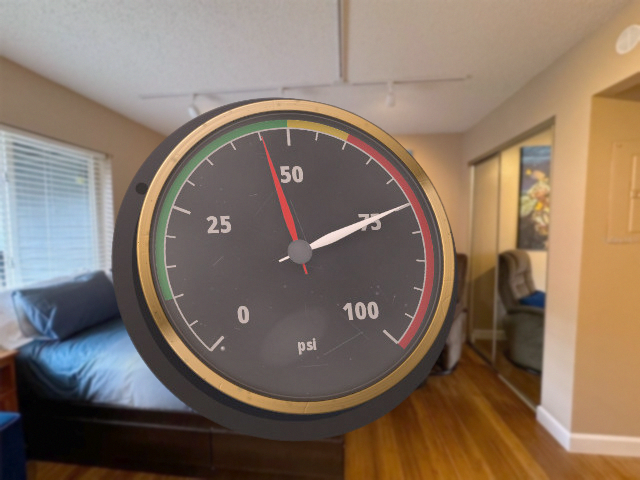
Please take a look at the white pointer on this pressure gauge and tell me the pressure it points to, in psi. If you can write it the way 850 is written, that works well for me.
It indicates 75
